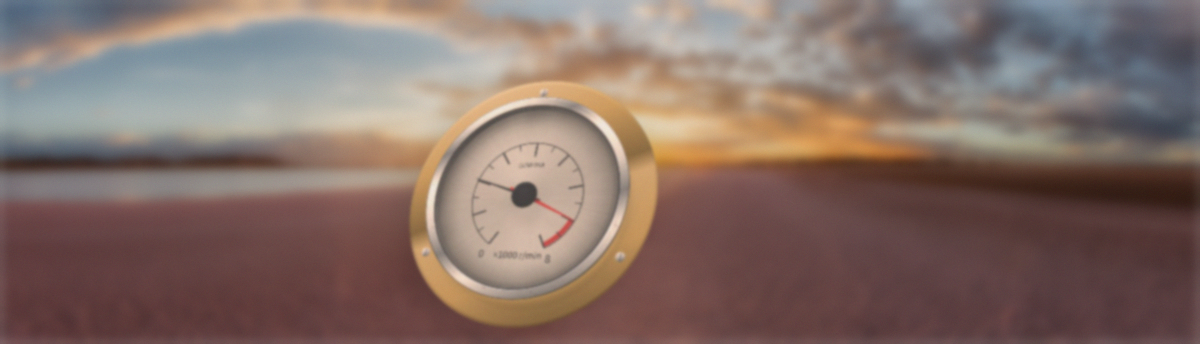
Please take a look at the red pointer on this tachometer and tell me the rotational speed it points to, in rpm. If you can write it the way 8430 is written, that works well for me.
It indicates 7000
